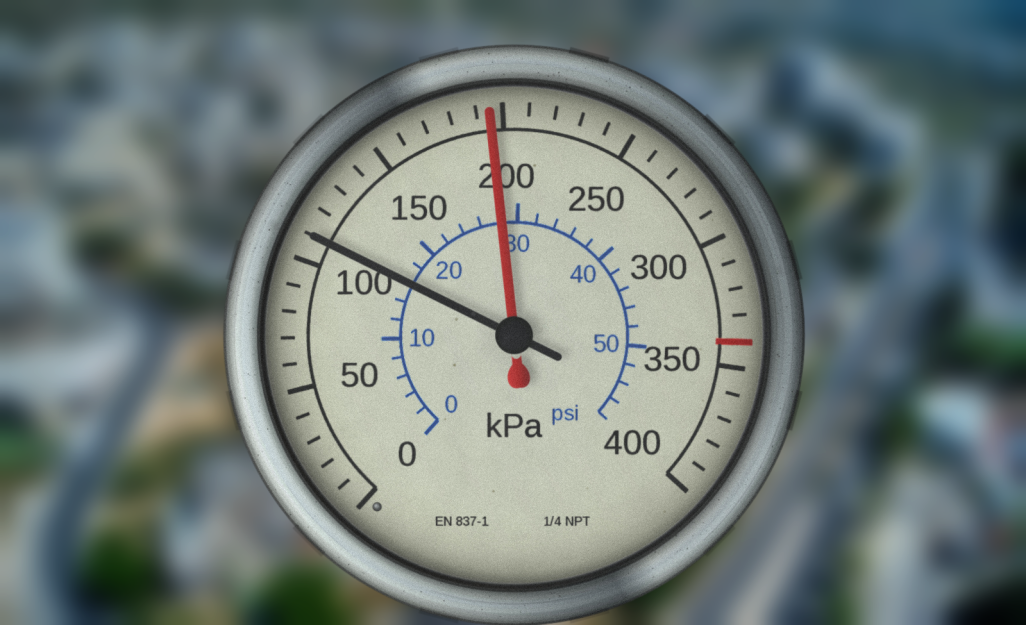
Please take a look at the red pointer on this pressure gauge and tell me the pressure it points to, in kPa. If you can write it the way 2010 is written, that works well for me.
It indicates 195
